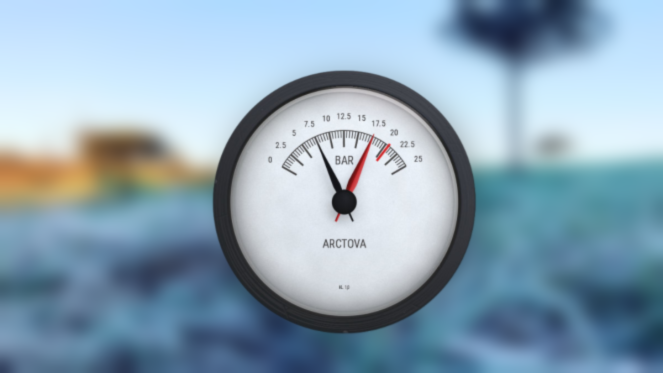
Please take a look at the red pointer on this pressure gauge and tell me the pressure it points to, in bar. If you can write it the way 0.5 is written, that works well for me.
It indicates 17.5
